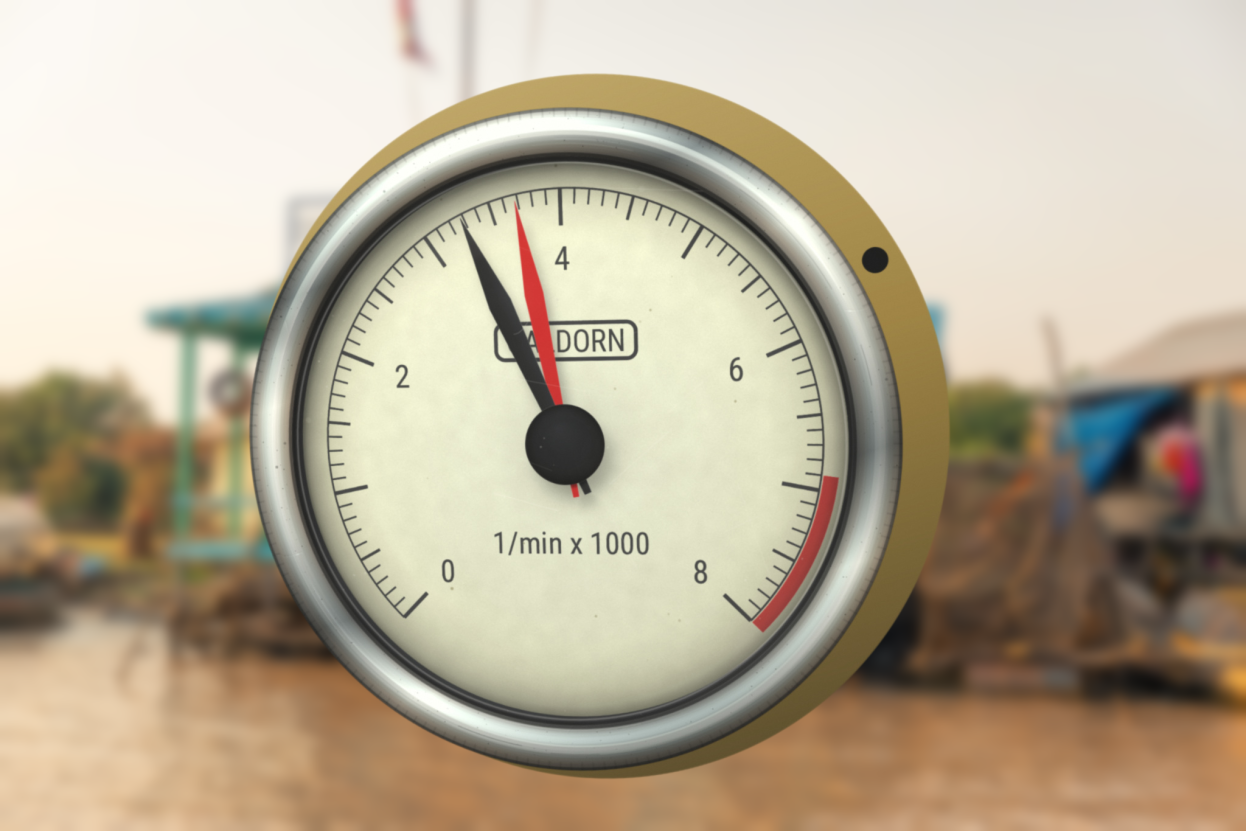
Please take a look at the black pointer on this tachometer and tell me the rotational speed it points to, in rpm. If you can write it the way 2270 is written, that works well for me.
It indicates 3300
